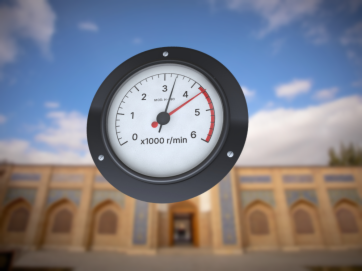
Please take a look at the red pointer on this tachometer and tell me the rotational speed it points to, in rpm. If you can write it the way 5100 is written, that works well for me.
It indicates 4400
